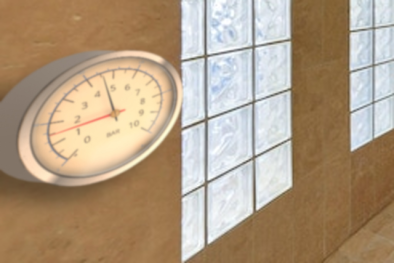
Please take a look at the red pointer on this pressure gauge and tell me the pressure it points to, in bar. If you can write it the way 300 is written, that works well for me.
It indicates 1.5
